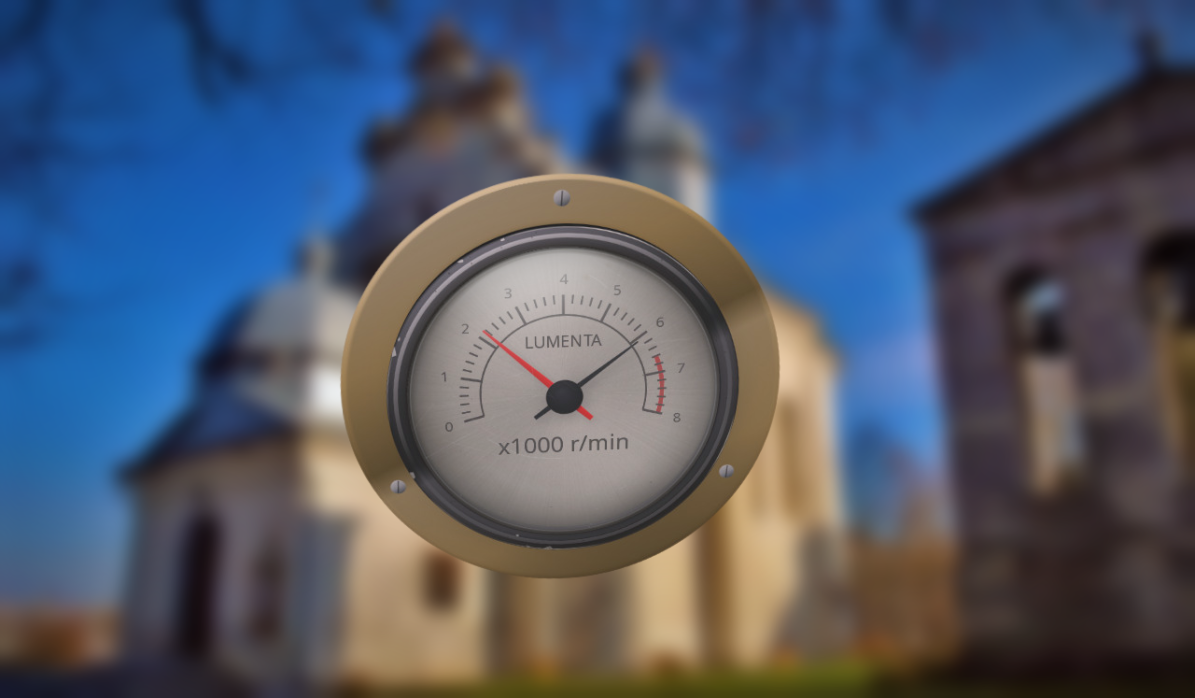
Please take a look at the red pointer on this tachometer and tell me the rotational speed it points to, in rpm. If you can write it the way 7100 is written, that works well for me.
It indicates 2200
